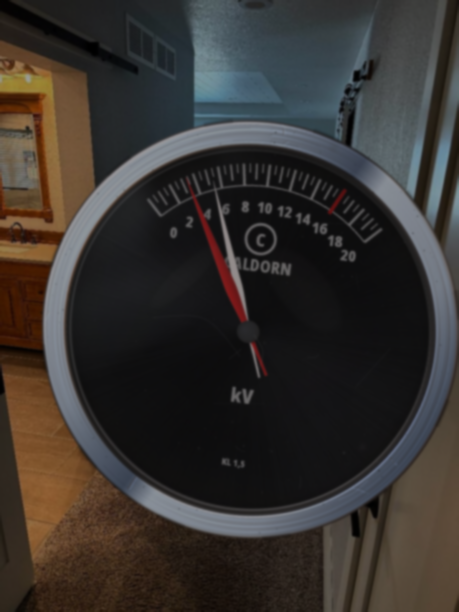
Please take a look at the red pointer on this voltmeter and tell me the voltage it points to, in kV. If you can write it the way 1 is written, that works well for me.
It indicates 3.5
